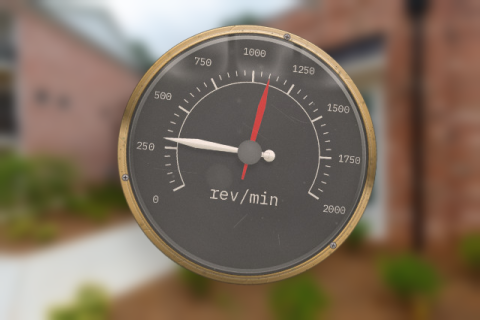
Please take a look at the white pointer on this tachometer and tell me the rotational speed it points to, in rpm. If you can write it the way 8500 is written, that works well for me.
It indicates 300
